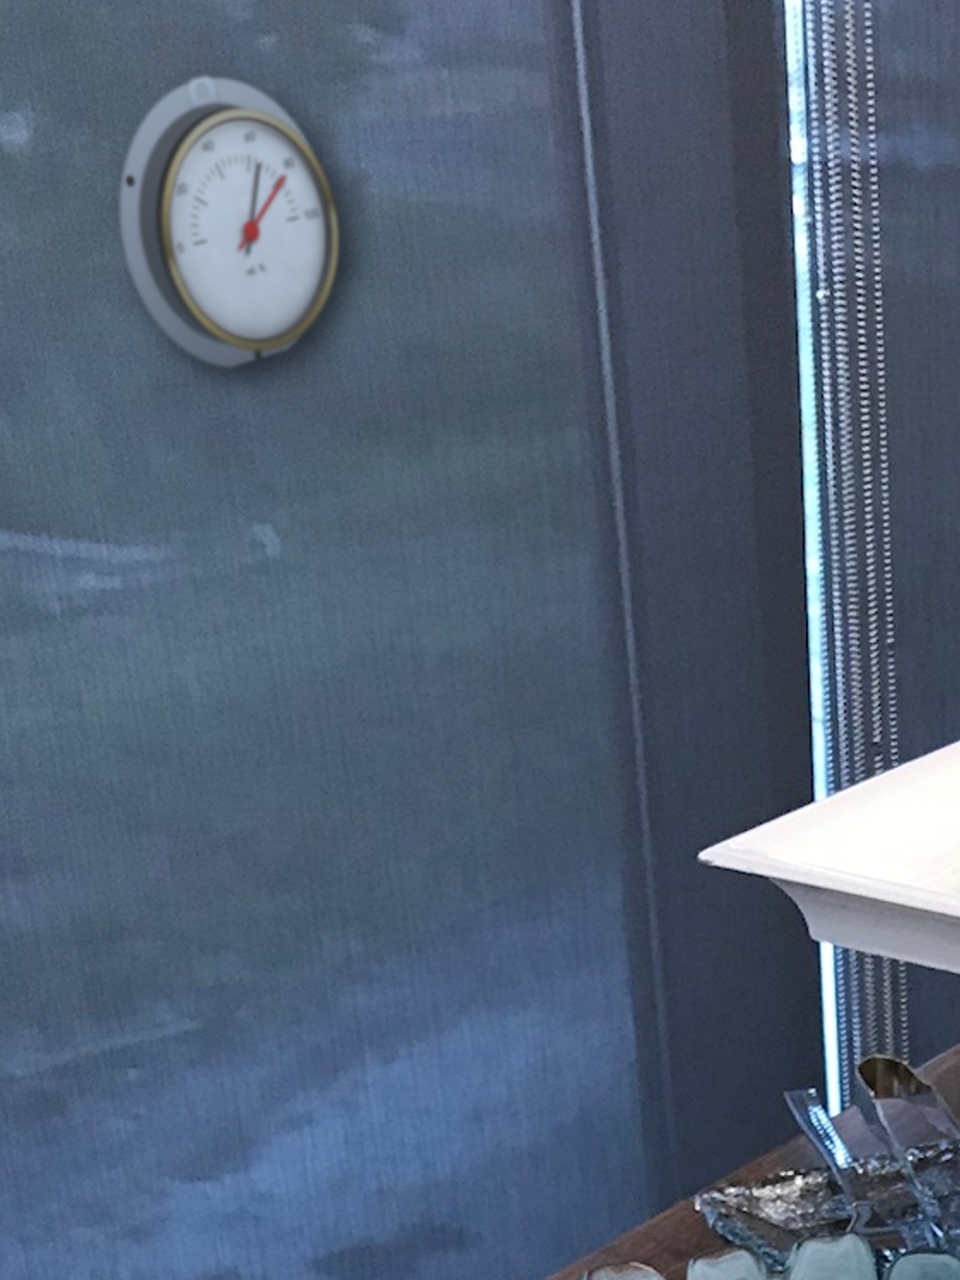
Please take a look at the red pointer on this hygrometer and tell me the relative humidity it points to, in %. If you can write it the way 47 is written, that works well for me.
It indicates 80
